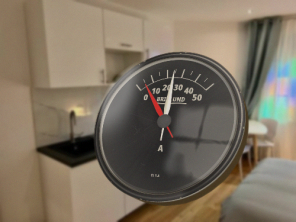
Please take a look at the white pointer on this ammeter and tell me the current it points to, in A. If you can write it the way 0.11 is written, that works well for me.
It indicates 25
